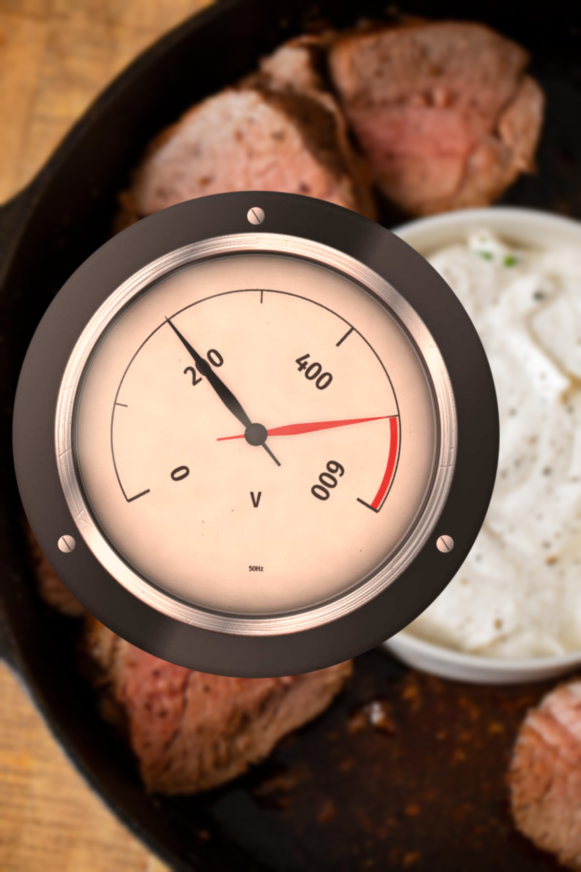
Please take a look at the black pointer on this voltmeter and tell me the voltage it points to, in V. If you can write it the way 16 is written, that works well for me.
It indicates 200
